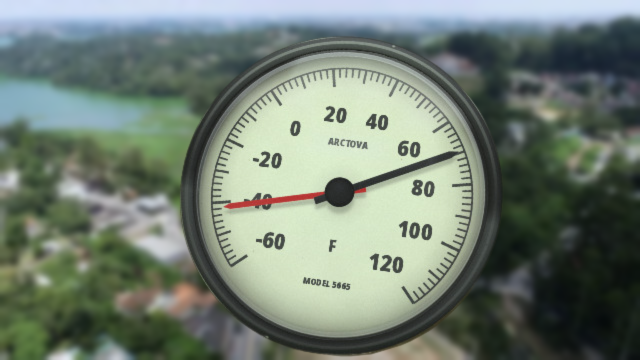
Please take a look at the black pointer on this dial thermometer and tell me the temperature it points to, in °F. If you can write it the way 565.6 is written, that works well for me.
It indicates 70
